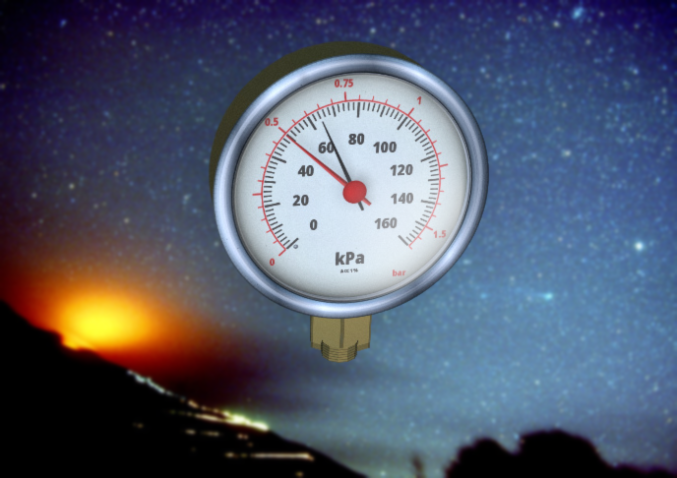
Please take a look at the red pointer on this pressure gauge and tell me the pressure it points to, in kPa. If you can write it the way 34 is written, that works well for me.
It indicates 50
